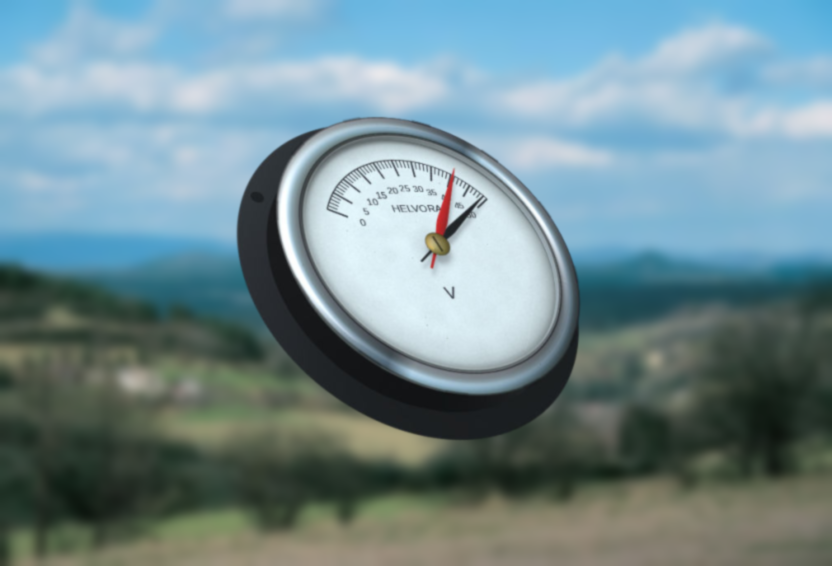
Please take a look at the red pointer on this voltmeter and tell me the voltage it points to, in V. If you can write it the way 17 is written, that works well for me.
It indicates 40
